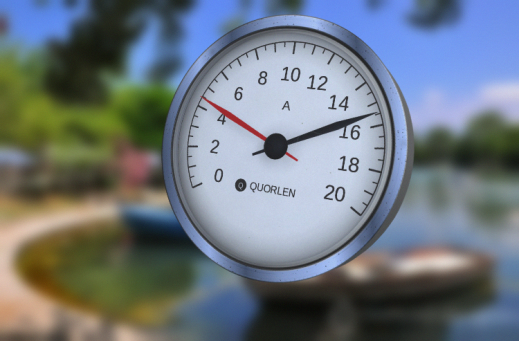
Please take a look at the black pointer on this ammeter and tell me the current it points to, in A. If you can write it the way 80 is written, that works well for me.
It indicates 15.5
